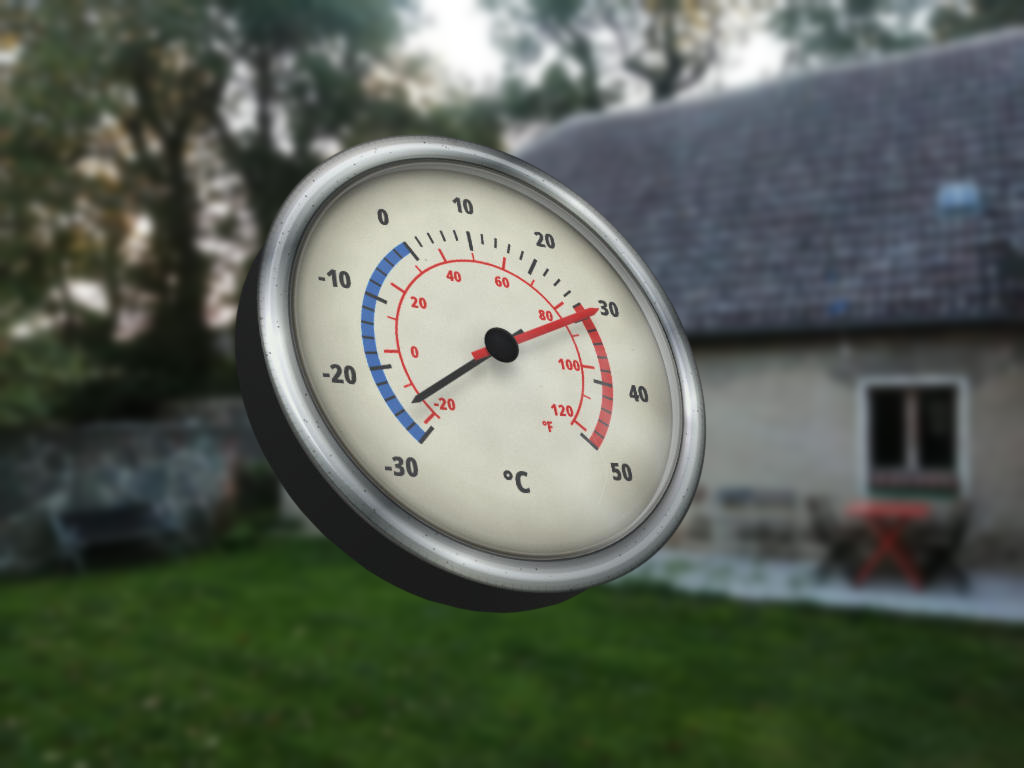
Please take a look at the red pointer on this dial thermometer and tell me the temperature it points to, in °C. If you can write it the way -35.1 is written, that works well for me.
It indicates 30
